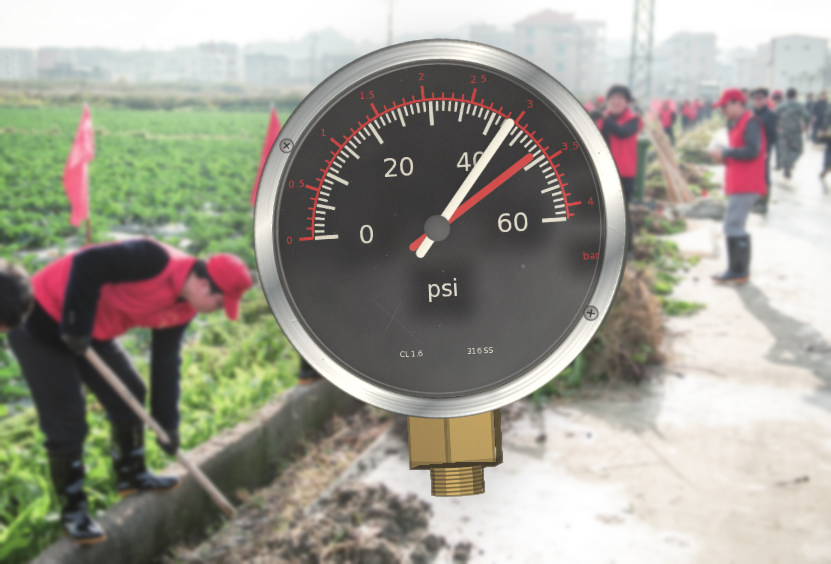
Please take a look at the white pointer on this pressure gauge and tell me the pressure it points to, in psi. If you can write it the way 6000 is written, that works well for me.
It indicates 43
